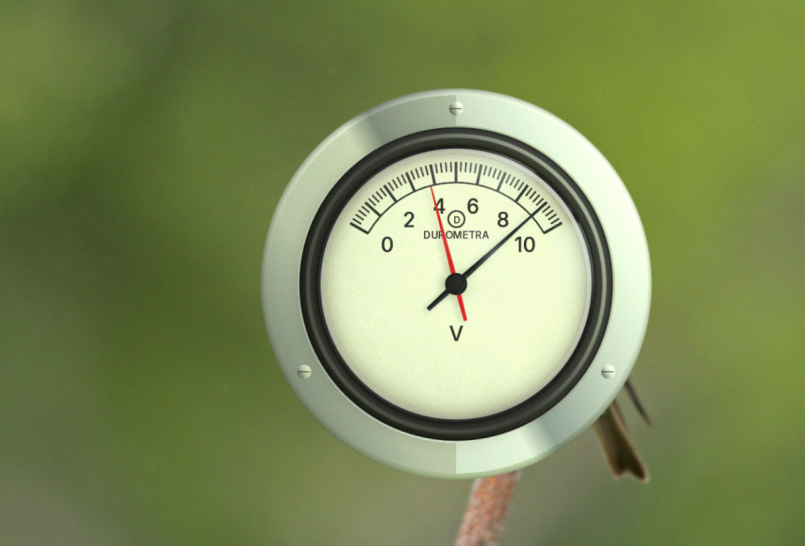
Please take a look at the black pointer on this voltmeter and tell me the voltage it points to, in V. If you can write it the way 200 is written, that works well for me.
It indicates 9
